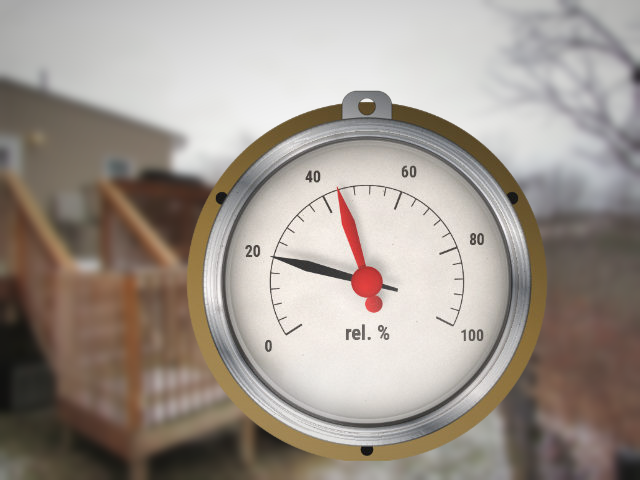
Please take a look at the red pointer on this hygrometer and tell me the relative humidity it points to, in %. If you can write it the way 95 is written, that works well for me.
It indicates 44
